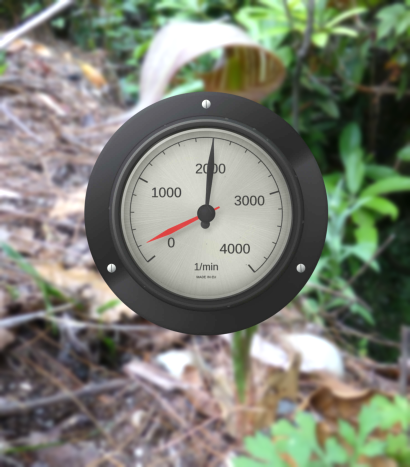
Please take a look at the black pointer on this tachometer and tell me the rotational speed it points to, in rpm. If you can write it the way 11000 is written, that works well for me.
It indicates 2000
